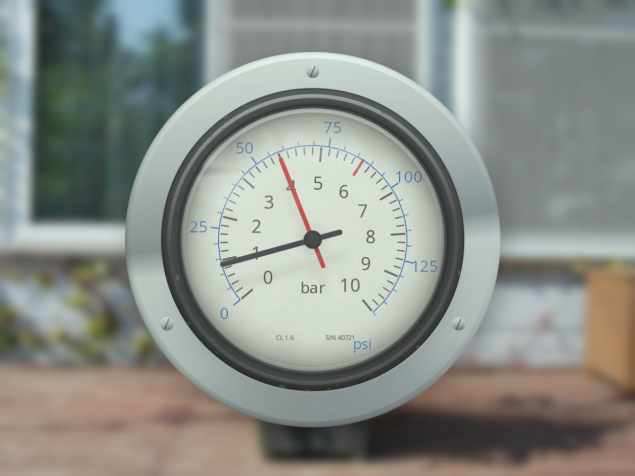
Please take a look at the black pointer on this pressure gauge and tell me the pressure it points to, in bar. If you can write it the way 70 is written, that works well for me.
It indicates 0.9
